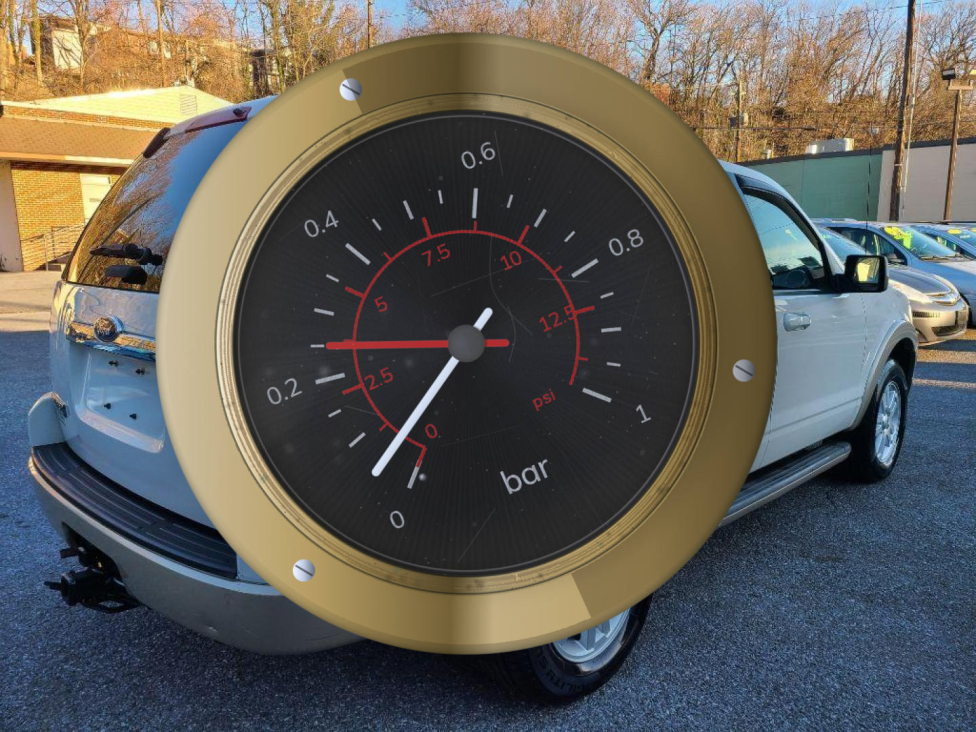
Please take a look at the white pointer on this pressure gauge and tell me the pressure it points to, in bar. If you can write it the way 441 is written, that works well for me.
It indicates 0.05
